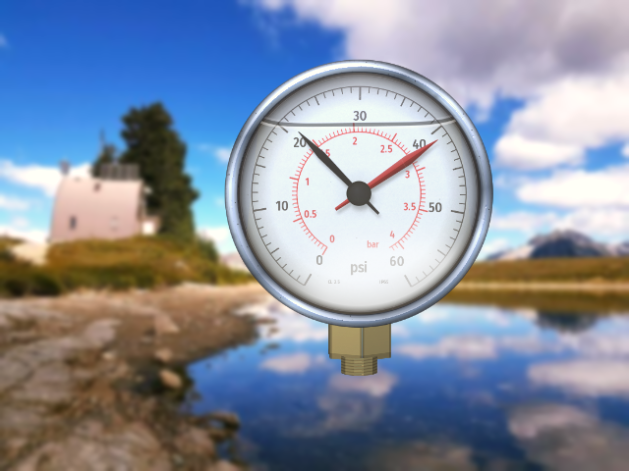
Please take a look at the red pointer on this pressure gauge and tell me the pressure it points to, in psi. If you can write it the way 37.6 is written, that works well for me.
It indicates 41
